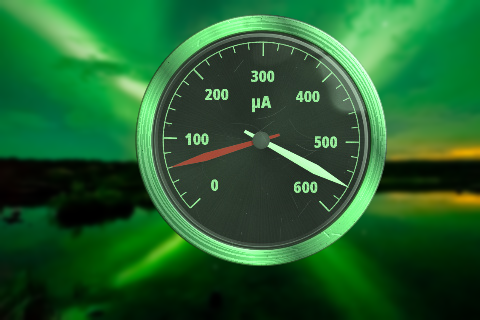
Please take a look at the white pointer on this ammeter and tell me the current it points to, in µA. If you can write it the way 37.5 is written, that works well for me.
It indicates 560
